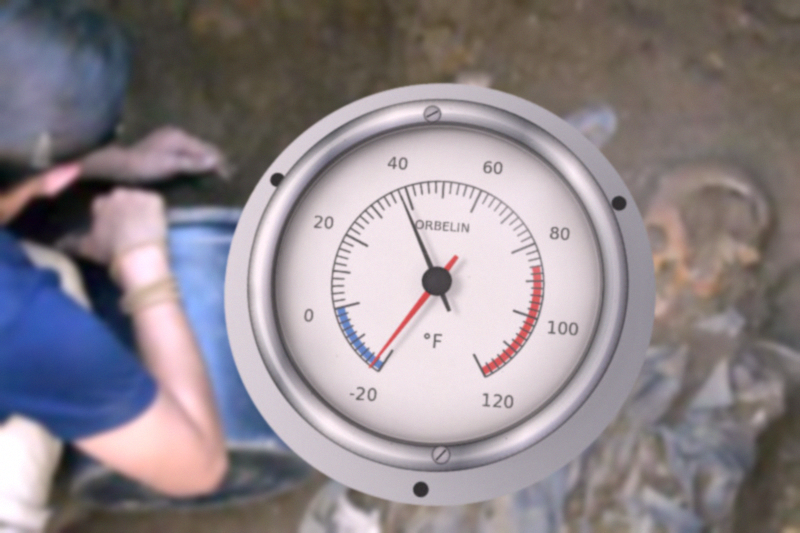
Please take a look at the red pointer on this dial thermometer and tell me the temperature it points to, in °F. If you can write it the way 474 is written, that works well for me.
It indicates -18
